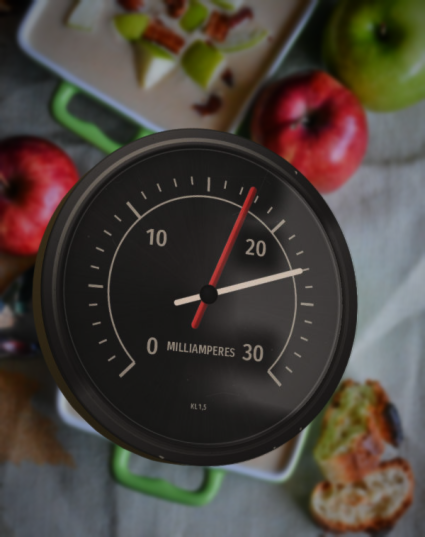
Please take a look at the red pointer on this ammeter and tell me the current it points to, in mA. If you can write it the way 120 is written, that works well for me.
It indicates 17.5
